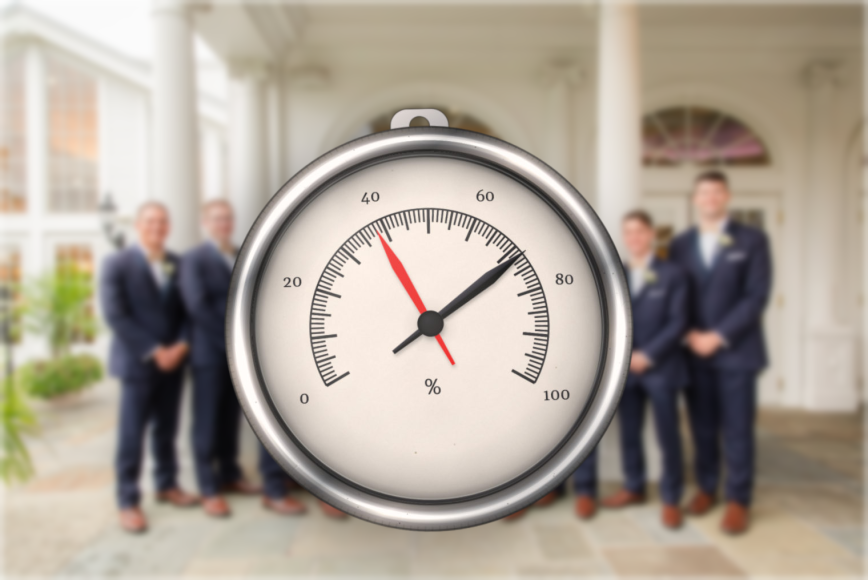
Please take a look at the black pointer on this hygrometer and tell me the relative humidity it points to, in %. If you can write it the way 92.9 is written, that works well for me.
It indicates 72
